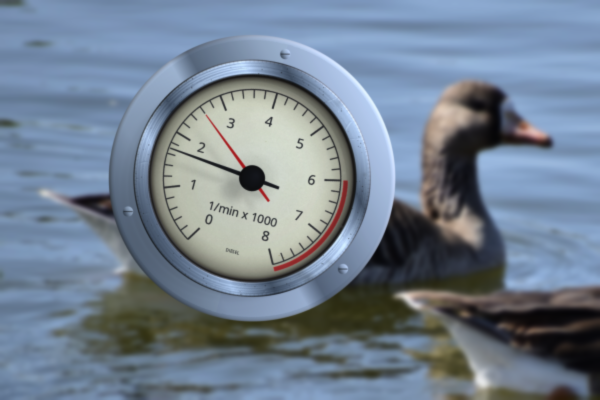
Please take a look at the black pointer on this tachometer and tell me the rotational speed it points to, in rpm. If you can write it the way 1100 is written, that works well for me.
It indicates 1700
